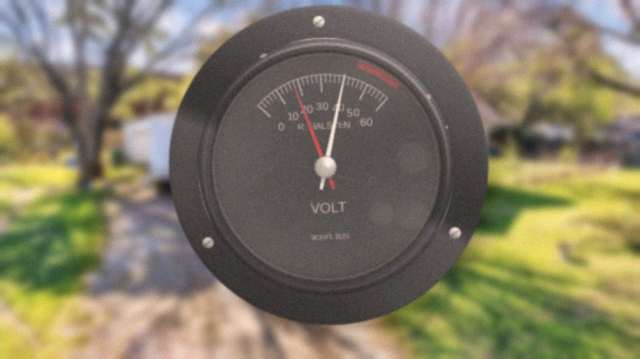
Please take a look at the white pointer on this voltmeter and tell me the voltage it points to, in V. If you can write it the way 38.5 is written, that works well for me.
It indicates 40
